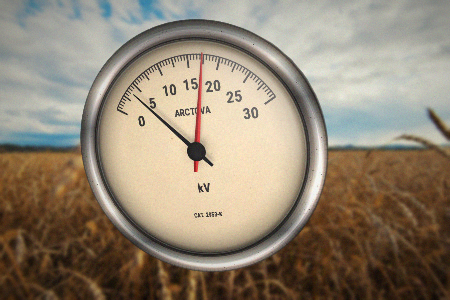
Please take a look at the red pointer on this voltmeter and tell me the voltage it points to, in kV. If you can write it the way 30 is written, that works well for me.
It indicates 17.5
